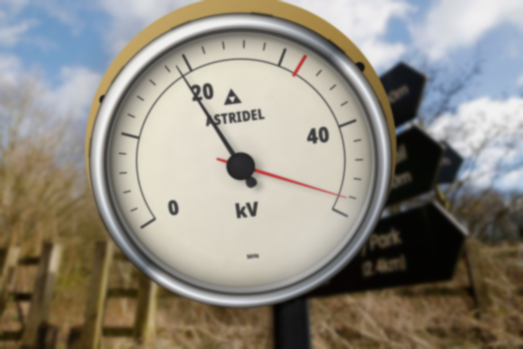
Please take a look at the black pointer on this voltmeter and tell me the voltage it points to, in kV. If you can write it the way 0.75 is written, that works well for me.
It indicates 19
